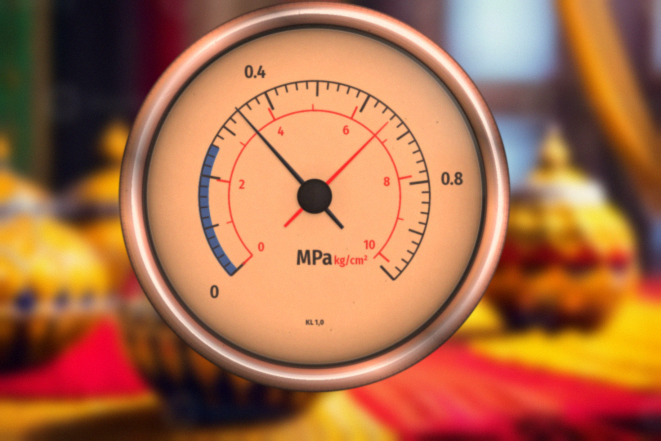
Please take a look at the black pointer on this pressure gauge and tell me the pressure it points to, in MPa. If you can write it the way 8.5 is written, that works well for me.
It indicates 0.34
